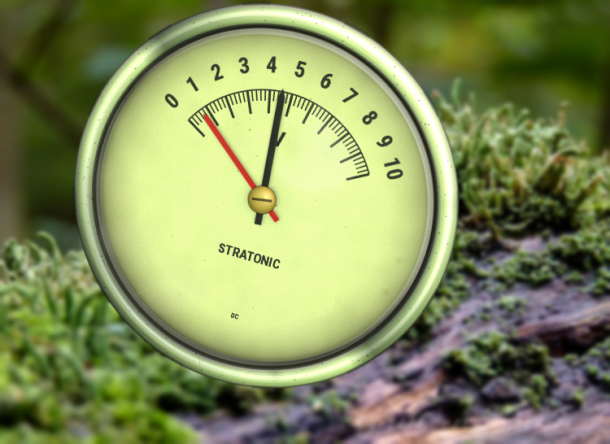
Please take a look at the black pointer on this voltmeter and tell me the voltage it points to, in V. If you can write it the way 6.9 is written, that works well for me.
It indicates 4.6
